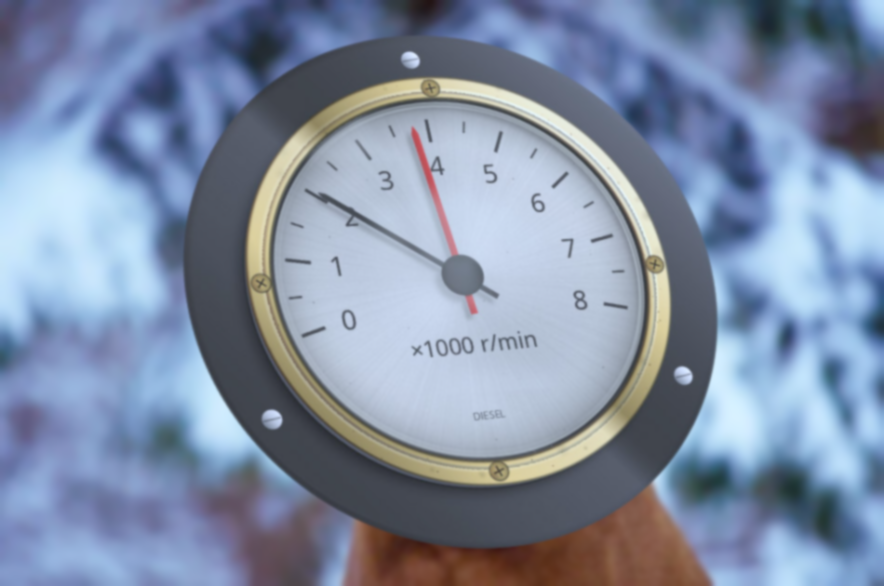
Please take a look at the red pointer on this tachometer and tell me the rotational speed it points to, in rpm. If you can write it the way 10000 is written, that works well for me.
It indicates 3750
